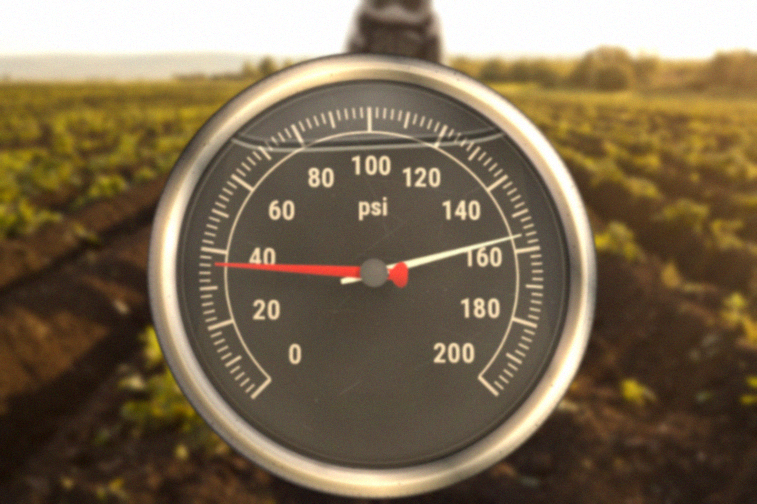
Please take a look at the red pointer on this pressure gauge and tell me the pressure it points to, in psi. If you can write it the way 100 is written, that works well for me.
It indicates 36
